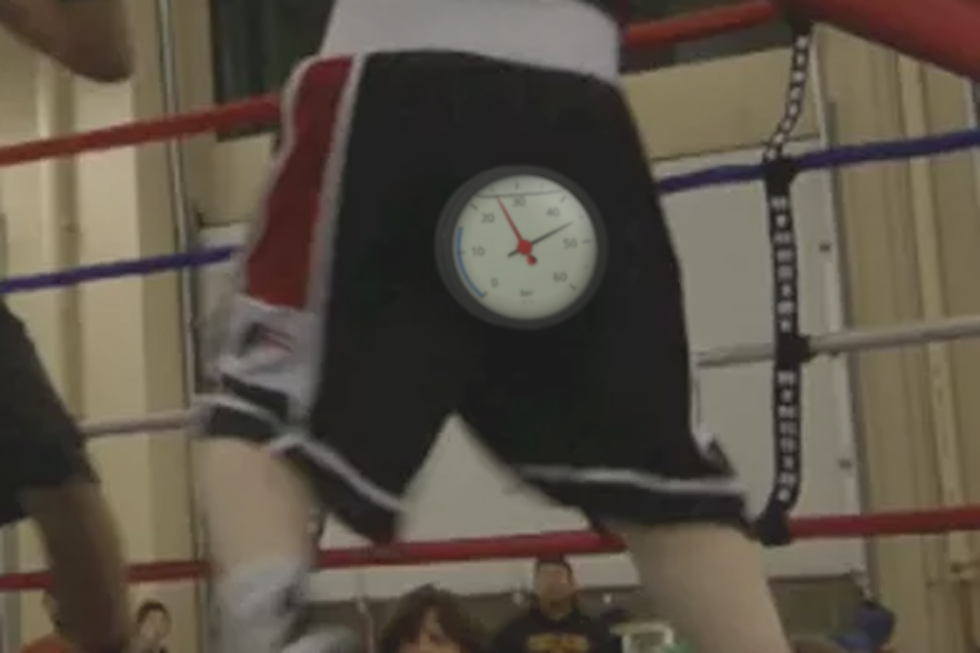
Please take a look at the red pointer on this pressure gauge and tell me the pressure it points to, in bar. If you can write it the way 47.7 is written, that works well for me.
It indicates 25
